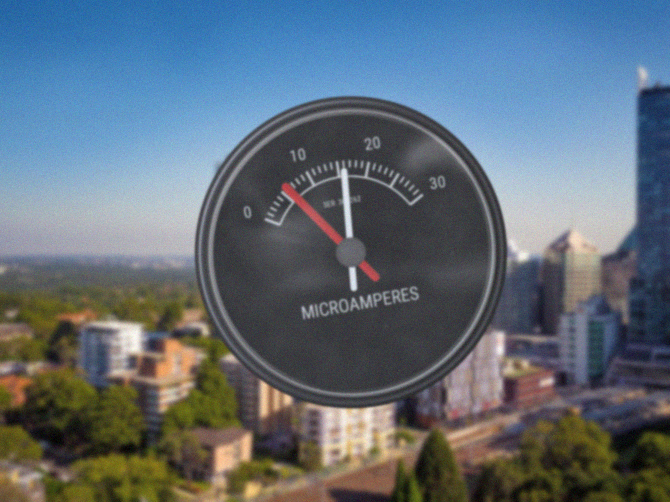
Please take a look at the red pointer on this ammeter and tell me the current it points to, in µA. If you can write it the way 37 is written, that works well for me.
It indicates 6
